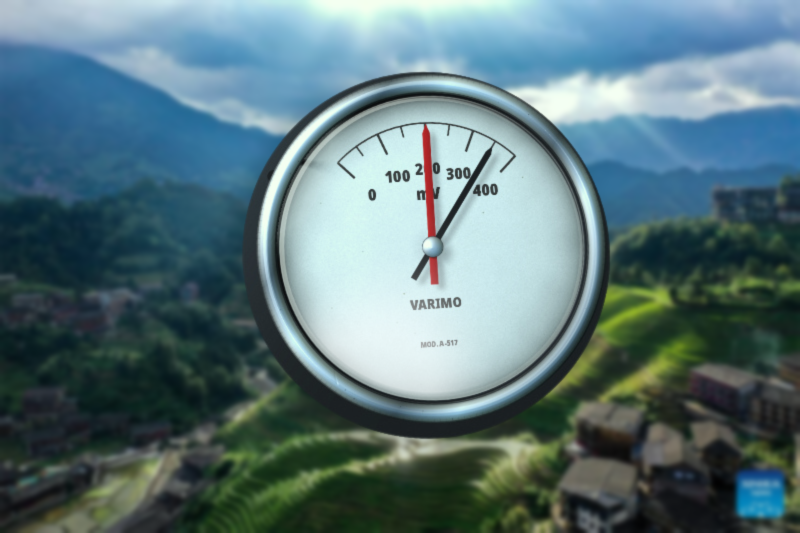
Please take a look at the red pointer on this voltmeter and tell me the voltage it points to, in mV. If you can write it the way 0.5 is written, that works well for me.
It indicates 200
